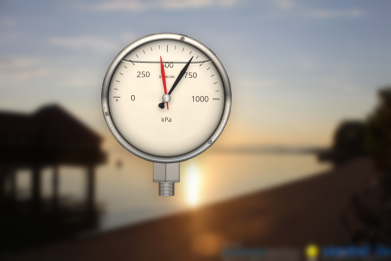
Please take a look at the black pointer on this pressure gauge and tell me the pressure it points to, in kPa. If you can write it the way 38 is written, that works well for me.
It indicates 675
